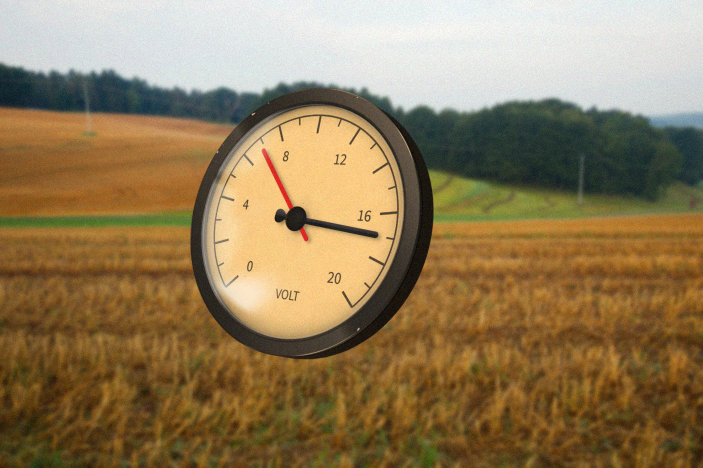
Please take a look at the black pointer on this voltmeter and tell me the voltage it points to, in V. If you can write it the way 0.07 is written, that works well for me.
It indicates 17
